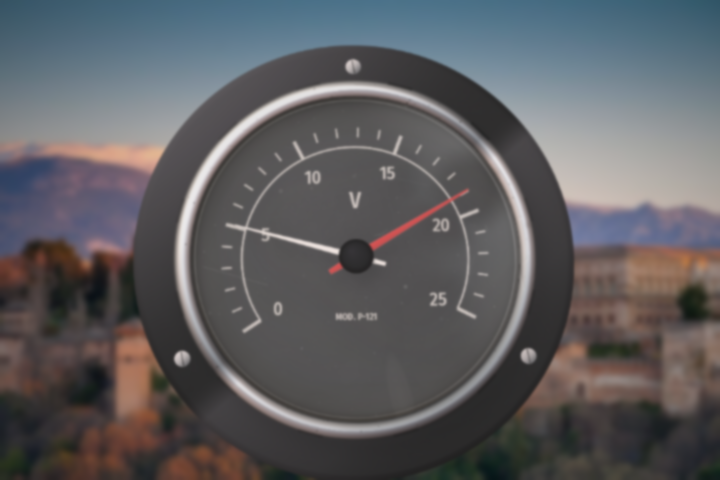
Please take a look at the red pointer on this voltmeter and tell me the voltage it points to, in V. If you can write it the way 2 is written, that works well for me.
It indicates 19
